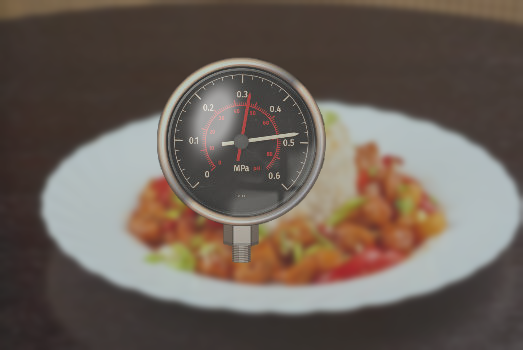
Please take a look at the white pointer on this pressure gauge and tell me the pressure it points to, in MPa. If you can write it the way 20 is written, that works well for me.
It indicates 0.48
